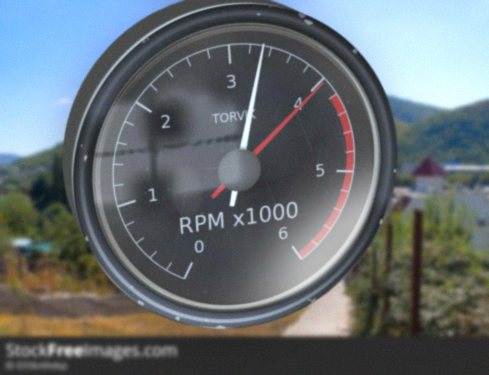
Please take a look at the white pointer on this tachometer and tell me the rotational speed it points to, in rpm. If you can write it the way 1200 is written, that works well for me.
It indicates 3300
